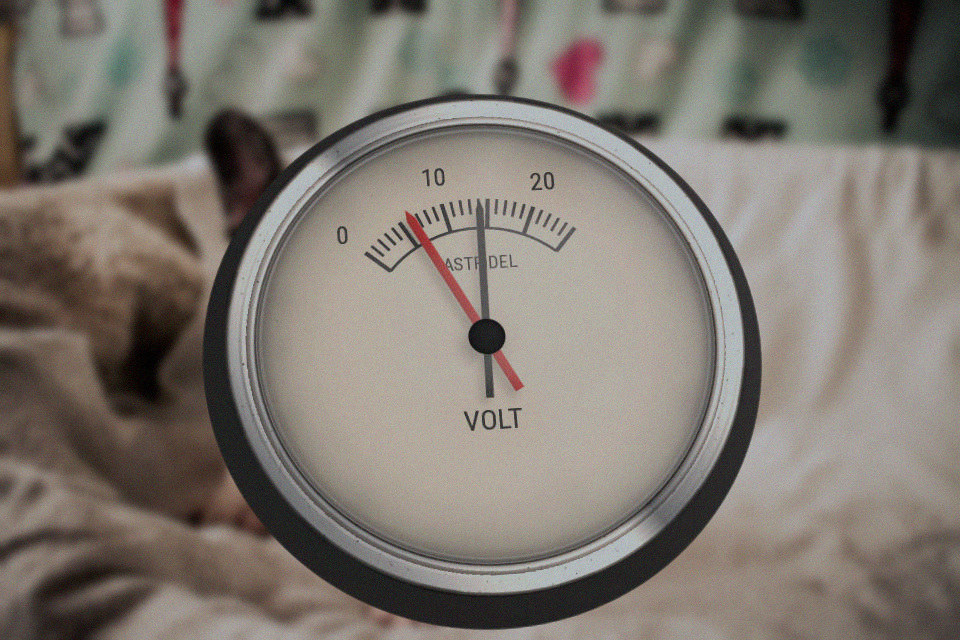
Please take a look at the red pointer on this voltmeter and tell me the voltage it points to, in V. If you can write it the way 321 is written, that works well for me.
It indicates 6
